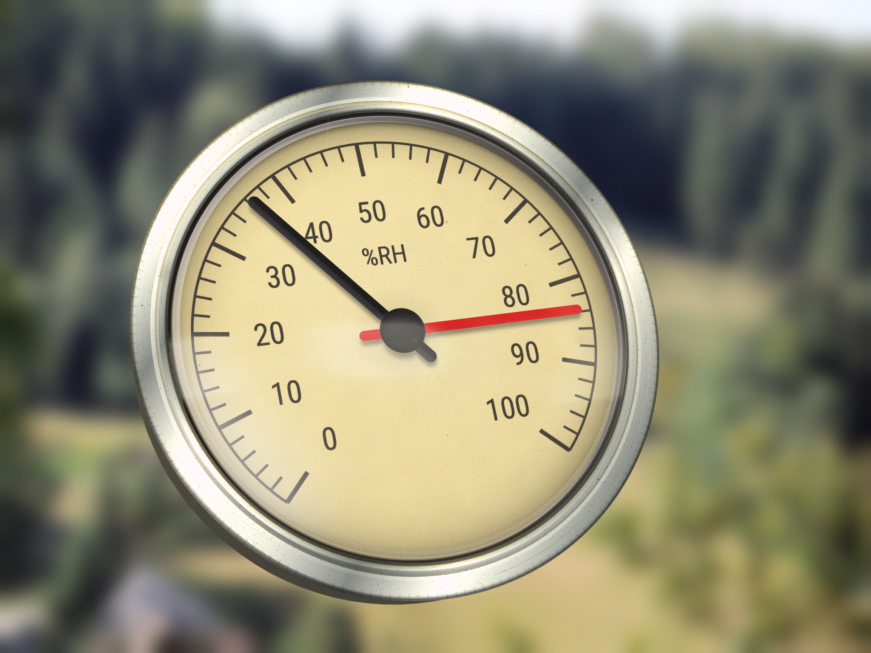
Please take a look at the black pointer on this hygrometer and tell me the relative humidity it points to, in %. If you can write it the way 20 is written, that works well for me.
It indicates 36
